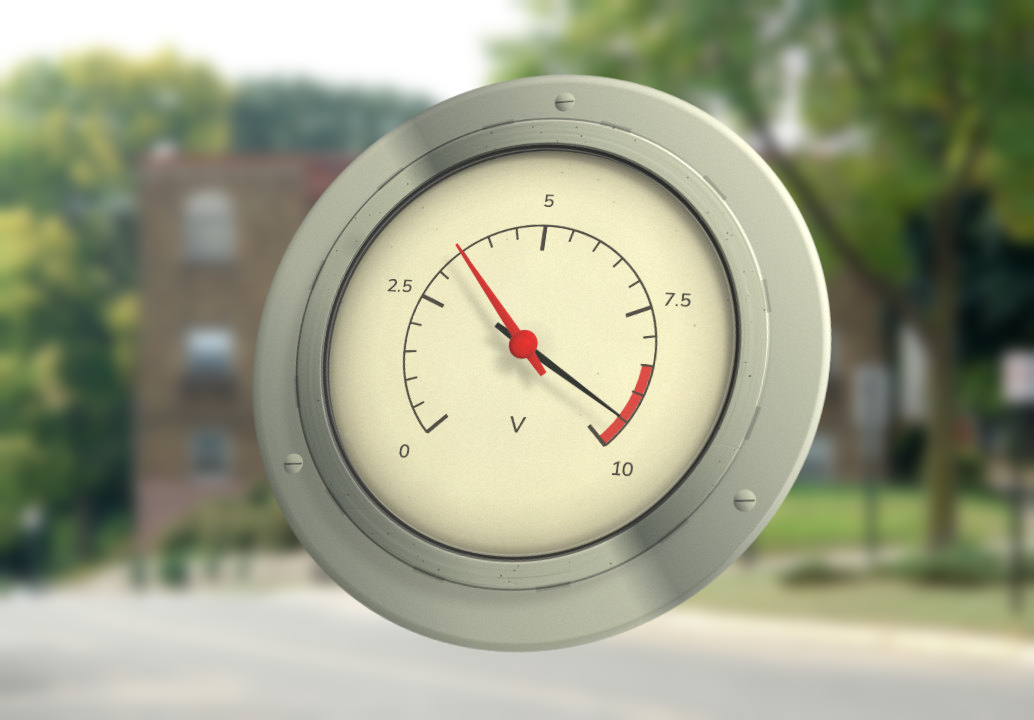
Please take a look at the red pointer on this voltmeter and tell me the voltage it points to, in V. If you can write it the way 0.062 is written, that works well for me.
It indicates 3.5
